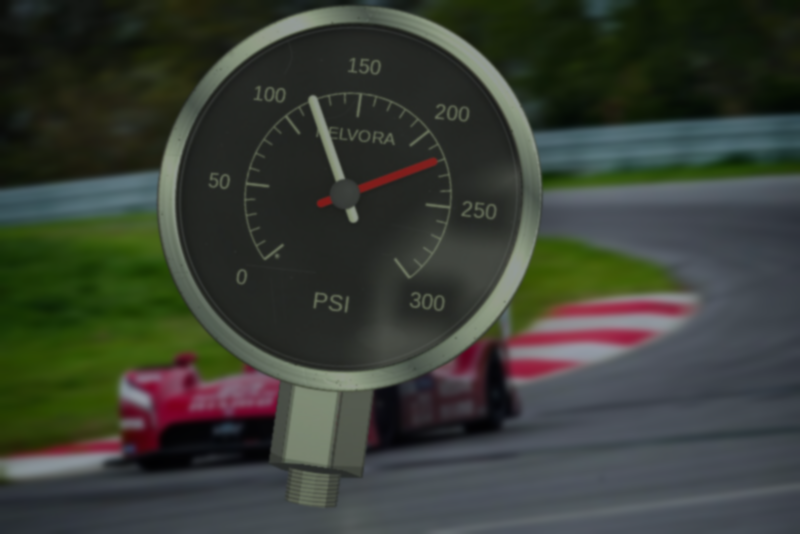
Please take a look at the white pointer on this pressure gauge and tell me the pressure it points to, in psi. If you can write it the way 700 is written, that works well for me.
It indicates 120
